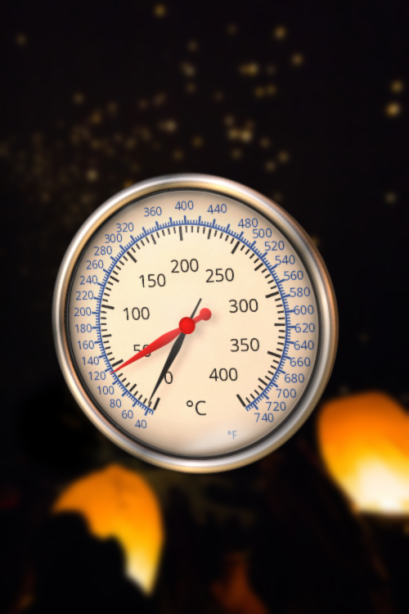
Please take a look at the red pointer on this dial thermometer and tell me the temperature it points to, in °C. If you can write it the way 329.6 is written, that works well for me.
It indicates 45
